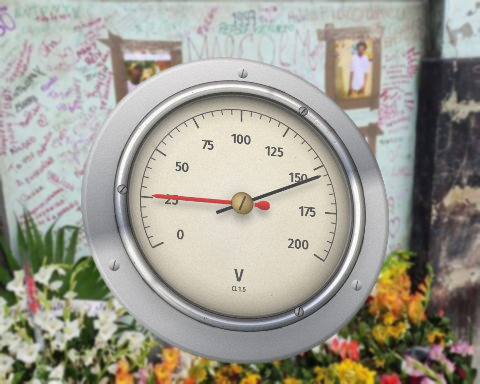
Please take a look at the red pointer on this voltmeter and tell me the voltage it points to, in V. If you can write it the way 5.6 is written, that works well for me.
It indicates 25
